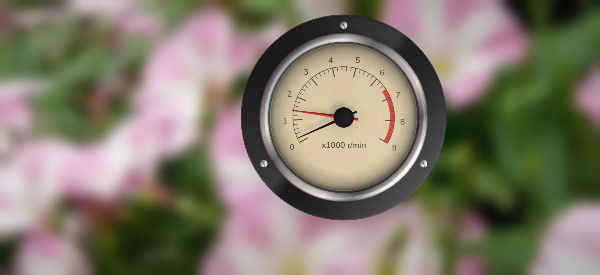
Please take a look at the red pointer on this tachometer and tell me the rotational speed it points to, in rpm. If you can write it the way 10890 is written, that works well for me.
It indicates 1400
